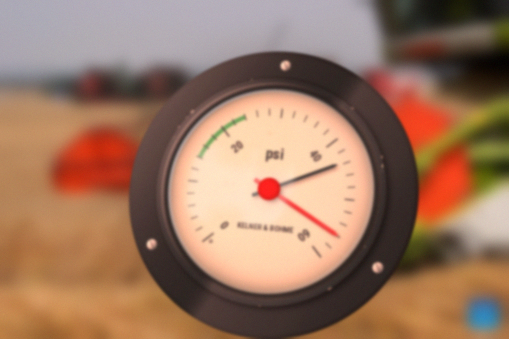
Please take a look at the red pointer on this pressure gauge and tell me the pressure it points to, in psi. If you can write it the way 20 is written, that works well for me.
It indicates 56
